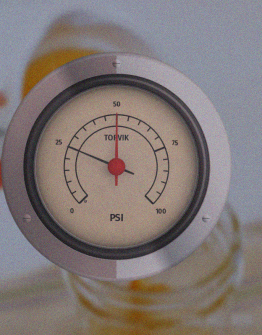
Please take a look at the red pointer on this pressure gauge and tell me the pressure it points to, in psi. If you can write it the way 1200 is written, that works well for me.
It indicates 50
